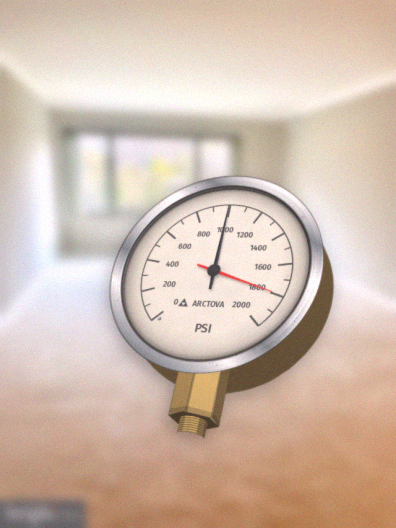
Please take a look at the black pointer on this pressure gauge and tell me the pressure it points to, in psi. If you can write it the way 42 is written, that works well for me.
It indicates 1000
